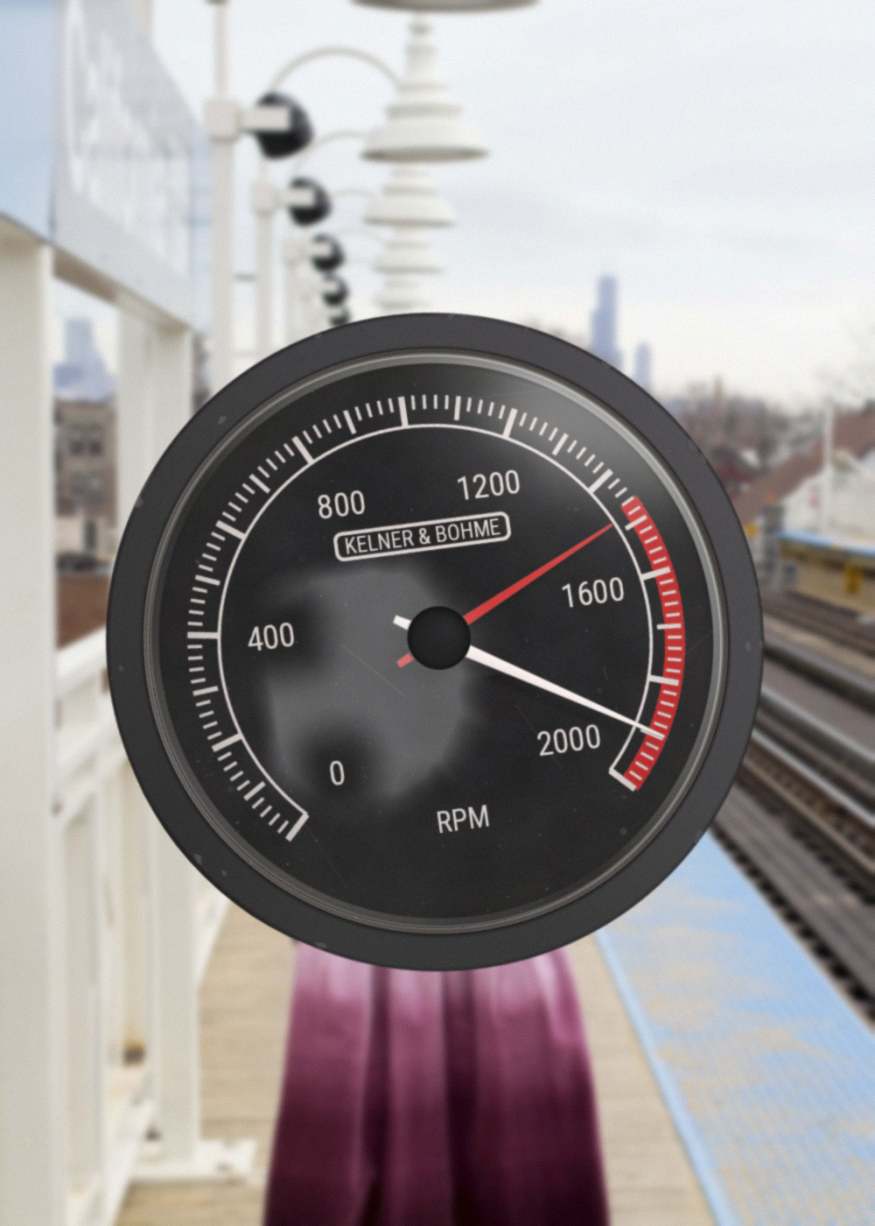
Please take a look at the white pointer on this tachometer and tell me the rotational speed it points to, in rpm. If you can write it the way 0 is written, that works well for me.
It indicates 1900
